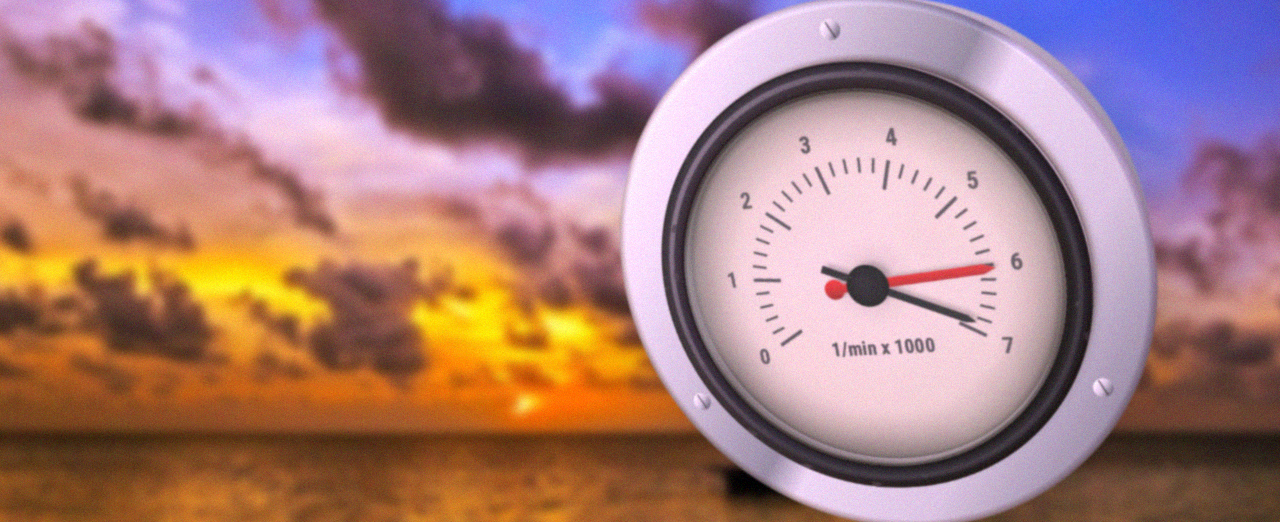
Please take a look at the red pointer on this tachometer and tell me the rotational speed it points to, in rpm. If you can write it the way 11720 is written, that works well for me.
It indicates 6000
